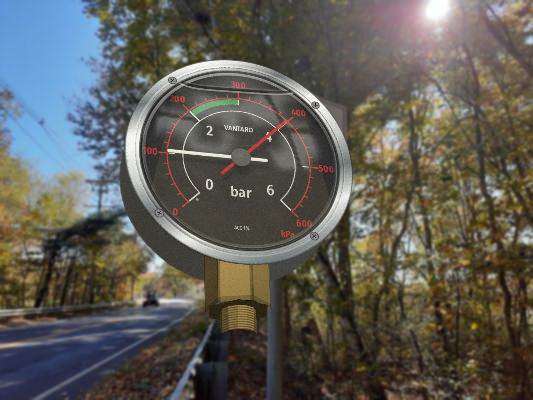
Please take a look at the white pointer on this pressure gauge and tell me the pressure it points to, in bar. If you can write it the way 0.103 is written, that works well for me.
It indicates 1
